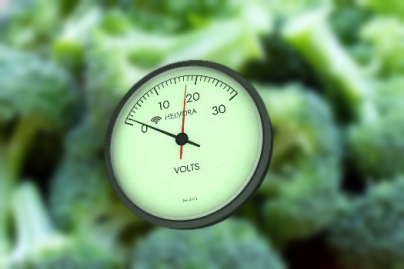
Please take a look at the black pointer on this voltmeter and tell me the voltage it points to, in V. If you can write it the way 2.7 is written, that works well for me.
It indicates 1
